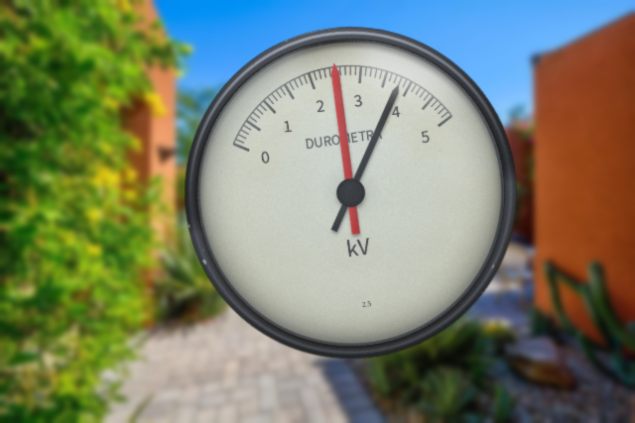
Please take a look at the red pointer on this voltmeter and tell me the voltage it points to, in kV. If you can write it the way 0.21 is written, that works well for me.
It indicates 2.5
